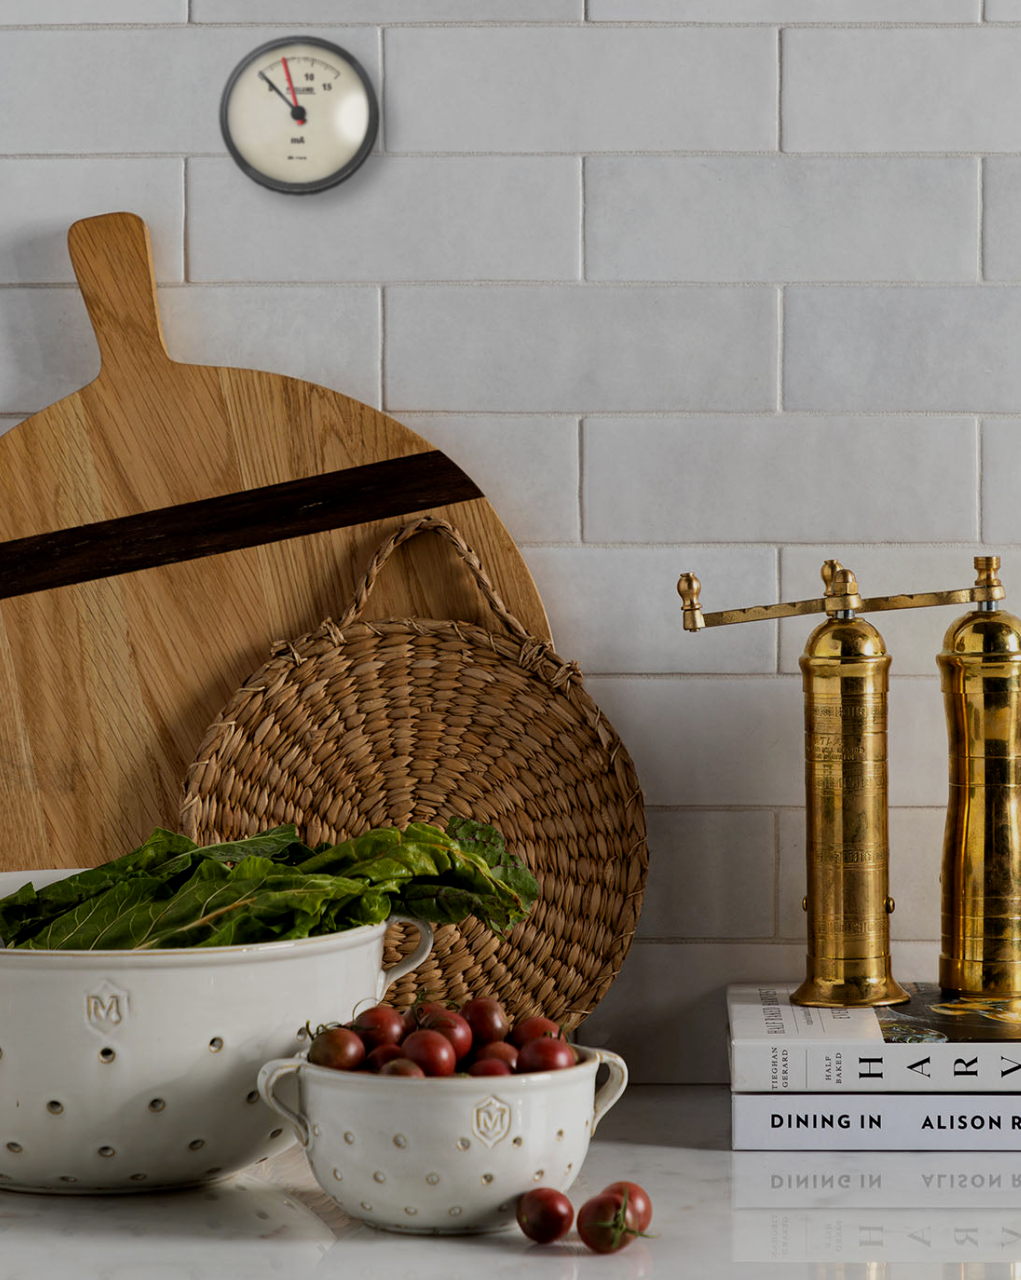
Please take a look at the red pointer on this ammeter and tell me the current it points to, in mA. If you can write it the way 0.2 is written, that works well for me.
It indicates 5
